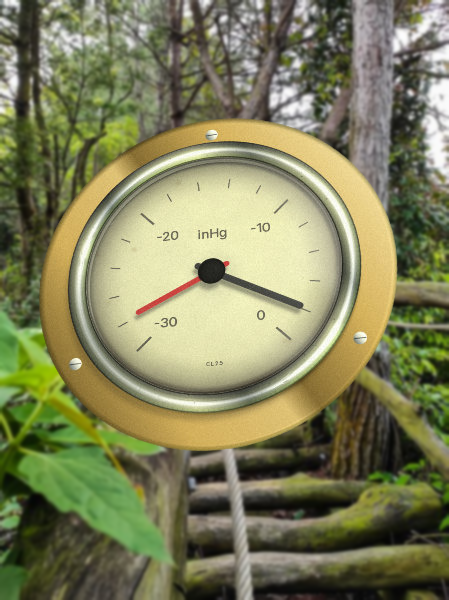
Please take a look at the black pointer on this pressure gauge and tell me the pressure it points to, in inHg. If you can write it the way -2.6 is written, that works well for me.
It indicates -2
